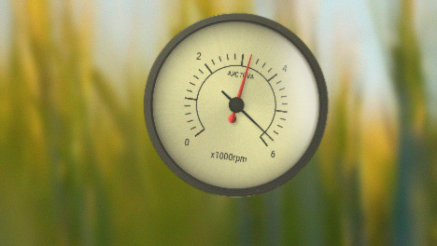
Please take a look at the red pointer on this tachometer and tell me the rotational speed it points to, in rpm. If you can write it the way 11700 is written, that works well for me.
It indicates 3200
